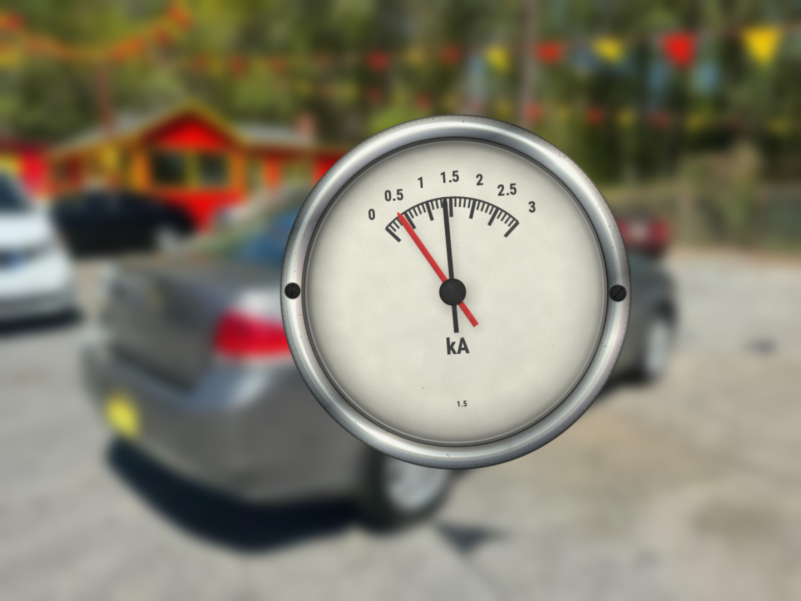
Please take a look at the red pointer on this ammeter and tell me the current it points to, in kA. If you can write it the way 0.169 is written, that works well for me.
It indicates 0.4
